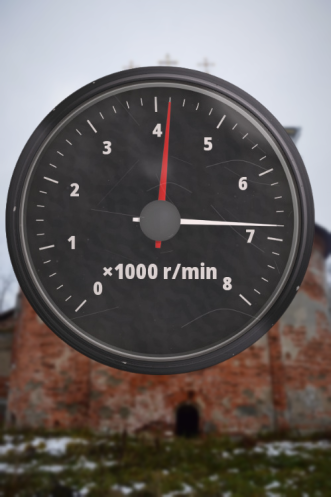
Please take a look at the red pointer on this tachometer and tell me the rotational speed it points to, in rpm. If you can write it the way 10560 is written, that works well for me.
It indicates 4200
